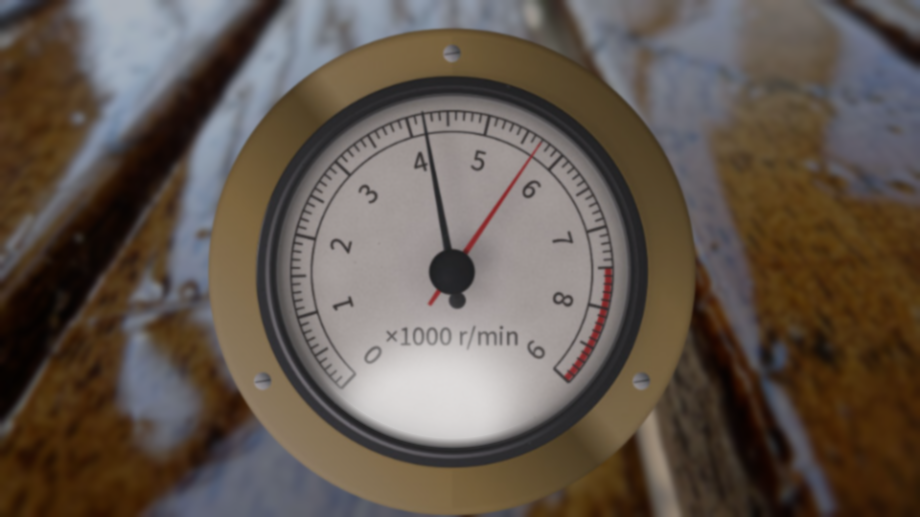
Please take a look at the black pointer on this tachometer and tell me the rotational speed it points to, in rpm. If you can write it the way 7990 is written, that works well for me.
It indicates 4200
